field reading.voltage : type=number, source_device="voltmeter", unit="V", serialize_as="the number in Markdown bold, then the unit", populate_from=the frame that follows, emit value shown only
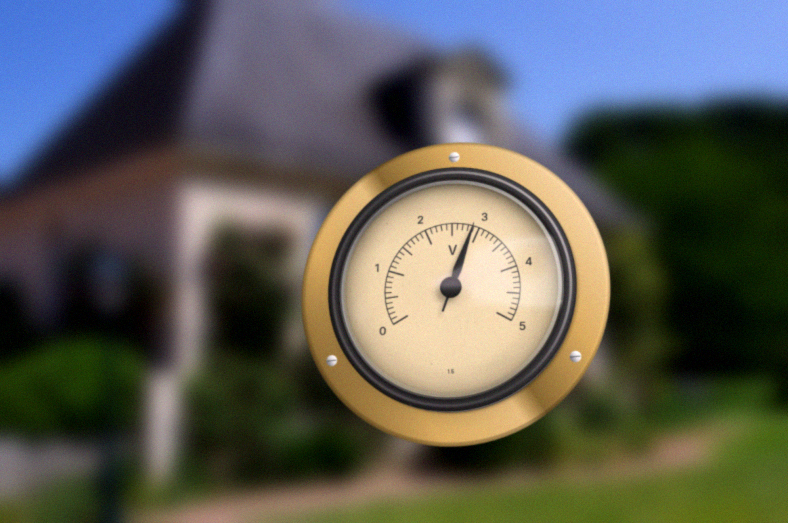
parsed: **2.9** V
